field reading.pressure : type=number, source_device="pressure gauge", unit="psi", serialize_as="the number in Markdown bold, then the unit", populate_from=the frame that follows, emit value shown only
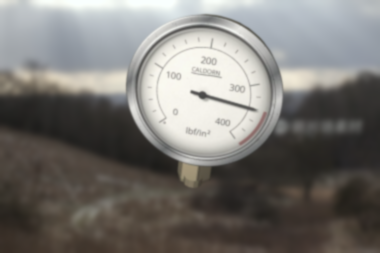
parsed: **340** psi
